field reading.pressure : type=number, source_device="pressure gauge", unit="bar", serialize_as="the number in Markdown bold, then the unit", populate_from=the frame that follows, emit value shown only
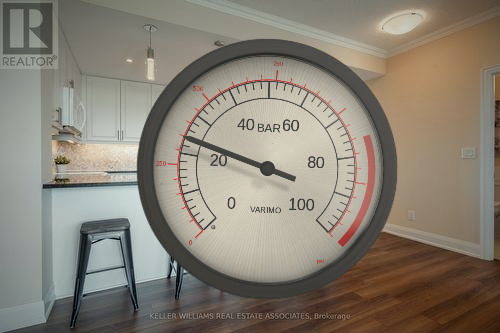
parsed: **24** bar
